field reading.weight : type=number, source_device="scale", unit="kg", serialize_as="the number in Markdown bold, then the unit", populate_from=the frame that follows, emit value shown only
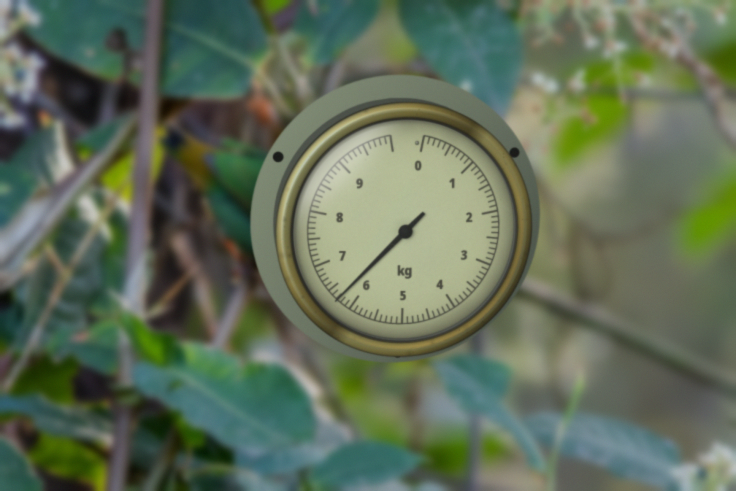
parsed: **6.3** kg
